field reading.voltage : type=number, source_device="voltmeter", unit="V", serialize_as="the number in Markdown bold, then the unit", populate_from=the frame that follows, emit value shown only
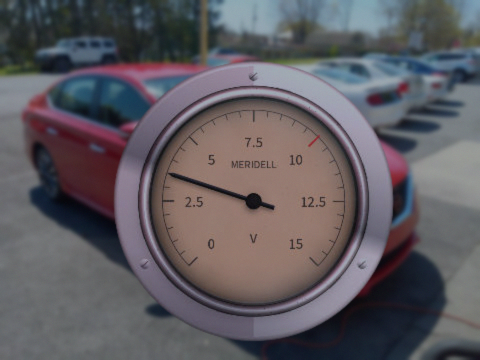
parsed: **3.5** V
